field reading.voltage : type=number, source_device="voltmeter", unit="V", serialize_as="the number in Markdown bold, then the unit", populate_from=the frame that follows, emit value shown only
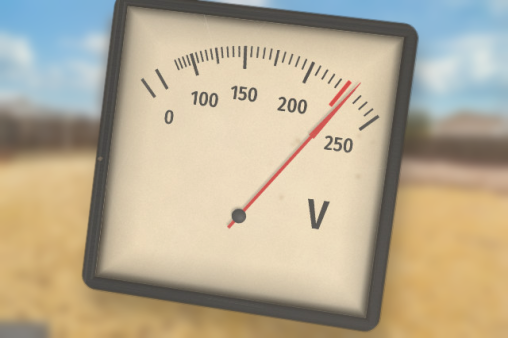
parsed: **230** V
